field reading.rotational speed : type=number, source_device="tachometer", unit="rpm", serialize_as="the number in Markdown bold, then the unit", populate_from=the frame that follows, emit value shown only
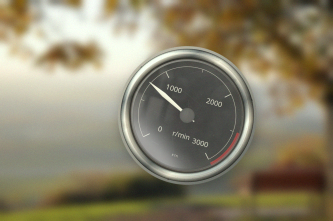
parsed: **750** rpm
